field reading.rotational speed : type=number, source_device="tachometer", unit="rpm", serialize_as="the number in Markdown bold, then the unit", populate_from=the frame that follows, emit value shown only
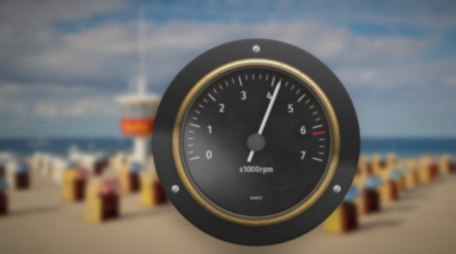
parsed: **4200** rpm
